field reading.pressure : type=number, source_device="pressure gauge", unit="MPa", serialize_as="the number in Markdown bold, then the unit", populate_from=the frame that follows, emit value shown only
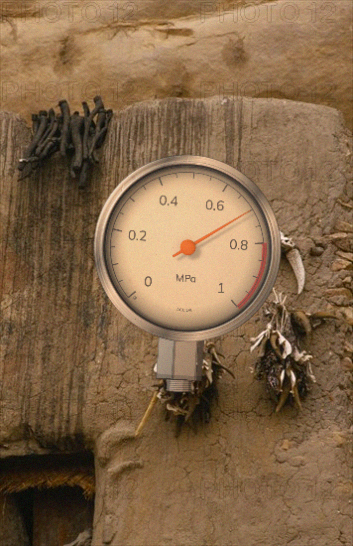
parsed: **0.7** MPa
